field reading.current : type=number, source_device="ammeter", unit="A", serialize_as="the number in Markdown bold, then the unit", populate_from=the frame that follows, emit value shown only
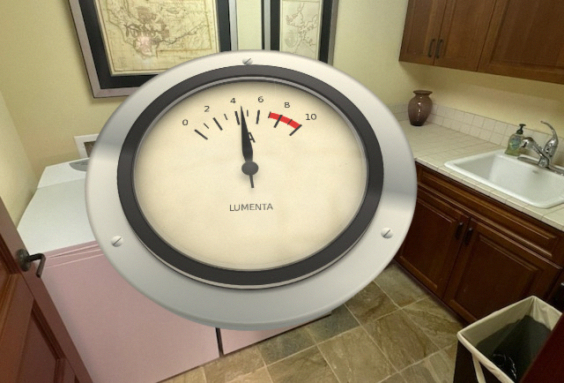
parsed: **4.5** A
